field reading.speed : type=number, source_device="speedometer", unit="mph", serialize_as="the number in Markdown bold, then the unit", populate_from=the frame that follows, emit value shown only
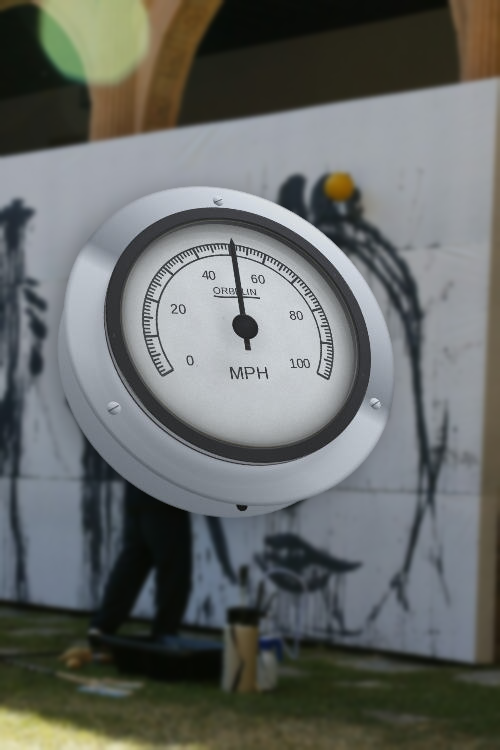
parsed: **50** mph
